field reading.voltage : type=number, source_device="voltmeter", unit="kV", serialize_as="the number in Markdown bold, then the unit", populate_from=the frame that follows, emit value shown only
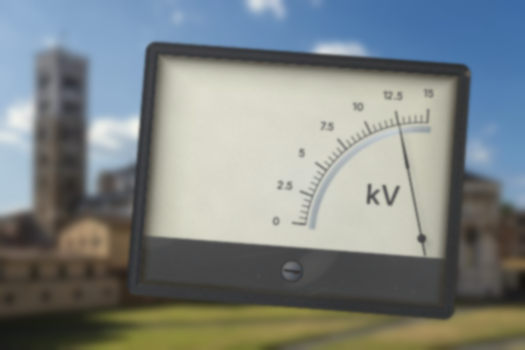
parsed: **12.5** kV
